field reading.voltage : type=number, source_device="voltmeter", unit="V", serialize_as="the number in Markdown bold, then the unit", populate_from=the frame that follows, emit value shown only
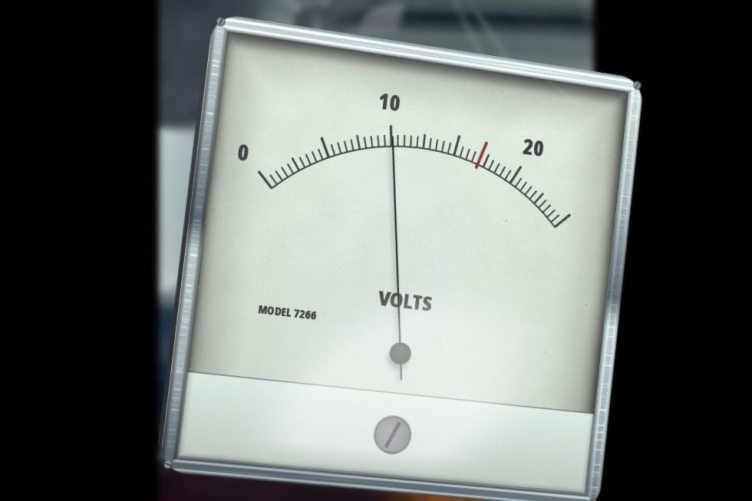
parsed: **10** V
